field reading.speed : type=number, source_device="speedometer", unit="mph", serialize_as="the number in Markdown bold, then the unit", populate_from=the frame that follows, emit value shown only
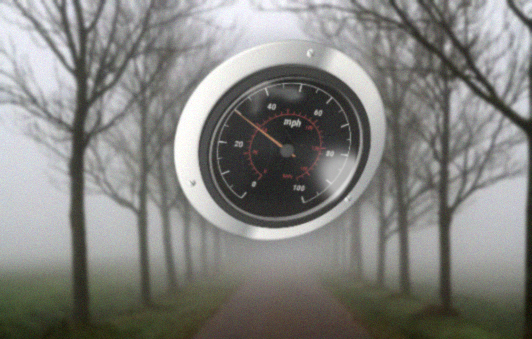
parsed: **30** mph
